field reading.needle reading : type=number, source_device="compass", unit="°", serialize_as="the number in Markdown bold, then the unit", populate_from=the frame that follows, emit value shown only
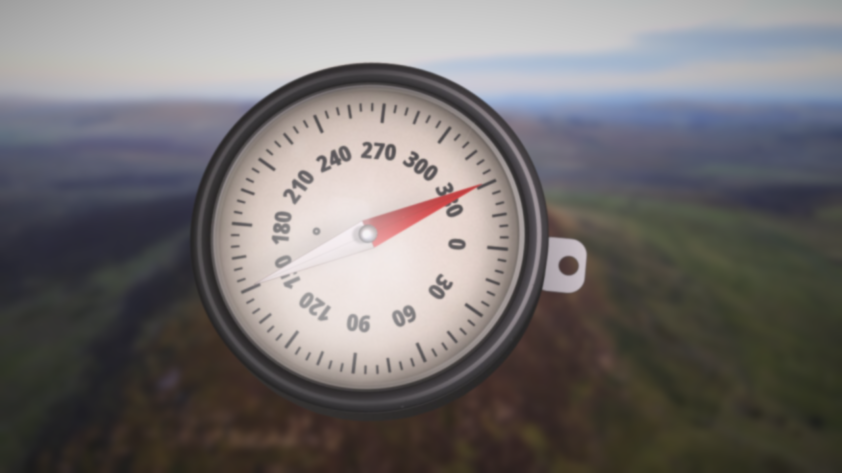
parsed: **330** °
